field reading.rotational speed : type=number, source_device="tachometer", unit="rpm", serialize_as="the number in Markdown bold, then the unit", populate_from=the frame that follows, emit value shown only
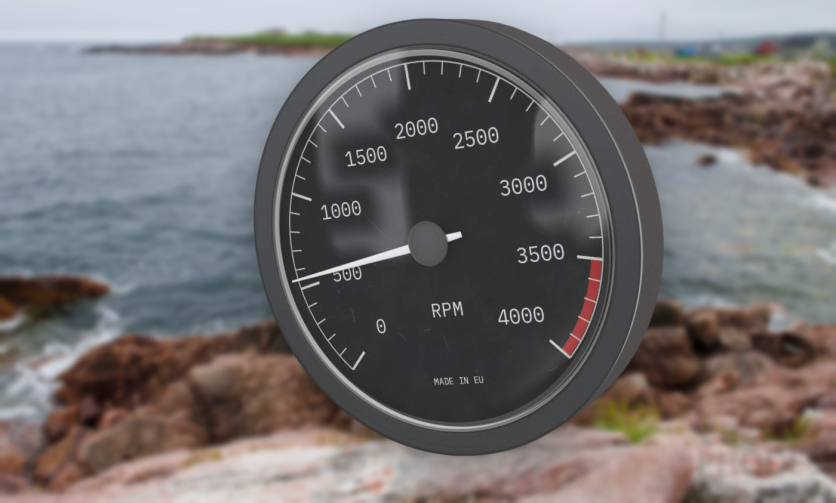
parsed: **550** rpm
